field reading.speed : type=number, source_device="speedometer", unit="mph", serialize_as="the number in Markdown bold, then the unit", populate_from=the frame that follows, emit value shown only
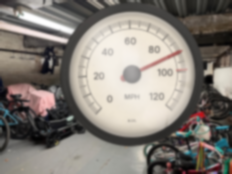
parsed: **90** mph
